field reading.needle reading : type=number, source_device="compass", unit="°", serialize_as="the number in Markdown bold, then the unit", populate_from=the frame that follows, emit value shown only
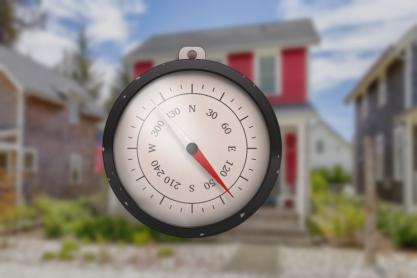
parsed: **140** °
